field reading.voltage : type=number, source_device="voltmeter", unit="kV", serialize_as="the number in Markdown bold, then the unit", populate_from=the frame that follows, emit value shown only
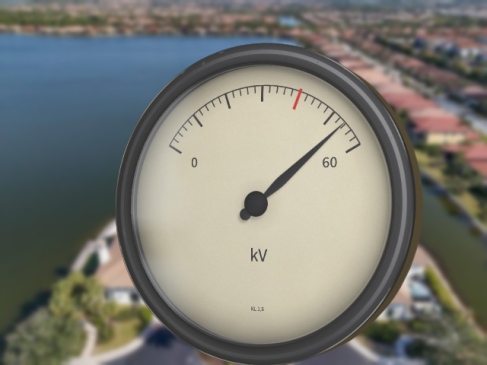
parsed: **54** kV
